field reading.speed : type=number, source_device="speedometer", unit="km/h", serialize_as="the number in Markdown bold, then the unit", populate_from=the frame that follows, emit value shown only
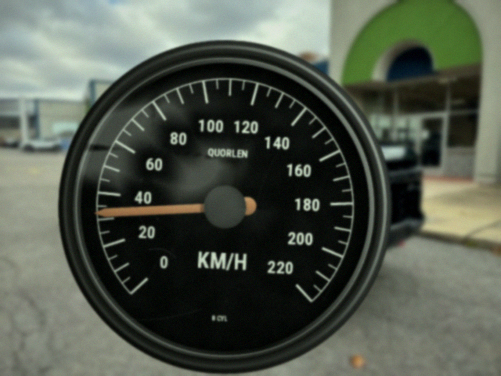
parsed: **32.5** km/h
